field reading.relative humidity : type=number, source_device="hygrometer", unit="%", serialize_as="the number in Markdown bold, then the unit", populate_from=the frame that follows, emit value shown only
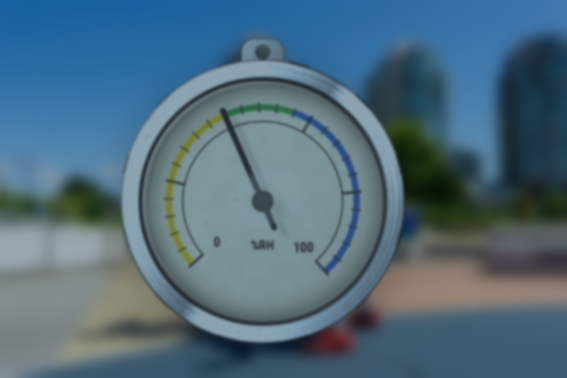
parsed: **40** %
